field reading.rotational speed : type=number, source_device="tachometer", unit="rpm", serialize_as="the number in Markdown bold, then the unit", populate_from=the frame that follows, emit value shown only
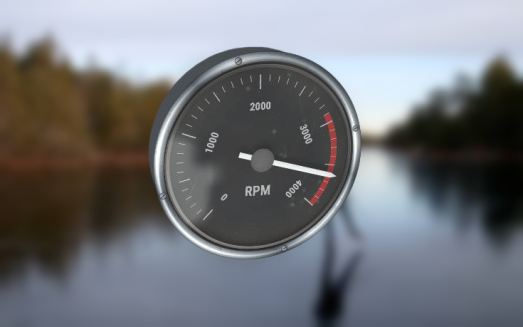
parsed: **3600** rpm
